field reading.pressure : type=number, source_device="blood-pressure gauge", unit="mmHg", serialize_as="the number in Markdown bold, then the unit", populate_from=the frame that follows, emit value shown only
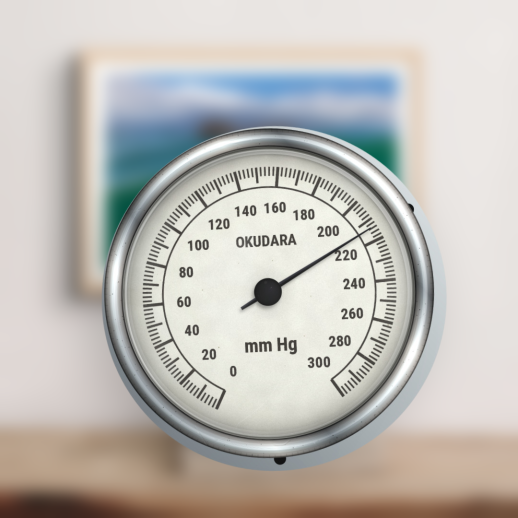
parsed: **214** mmHg
